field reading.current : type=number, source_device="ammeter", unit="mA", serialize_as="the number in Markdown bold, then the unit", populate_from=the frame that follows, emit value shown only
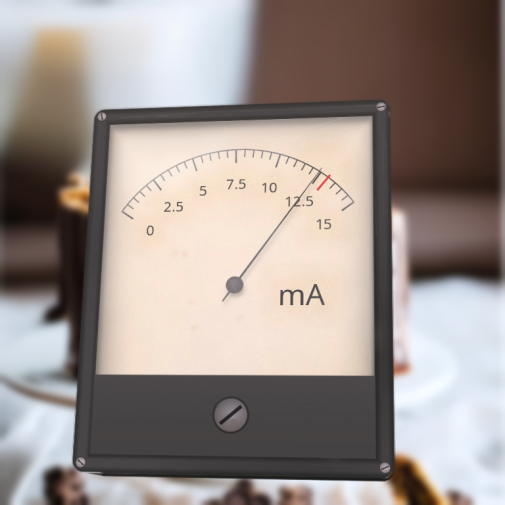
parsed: **12.5** mA
